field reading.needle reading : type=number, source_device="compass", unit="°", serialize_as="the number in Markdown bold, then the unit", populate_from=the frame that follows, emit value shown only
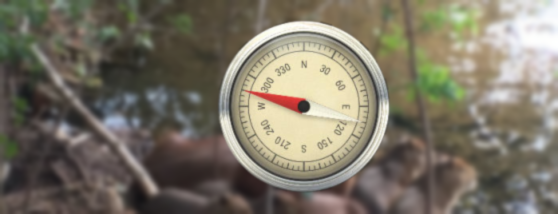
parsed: **285** °
